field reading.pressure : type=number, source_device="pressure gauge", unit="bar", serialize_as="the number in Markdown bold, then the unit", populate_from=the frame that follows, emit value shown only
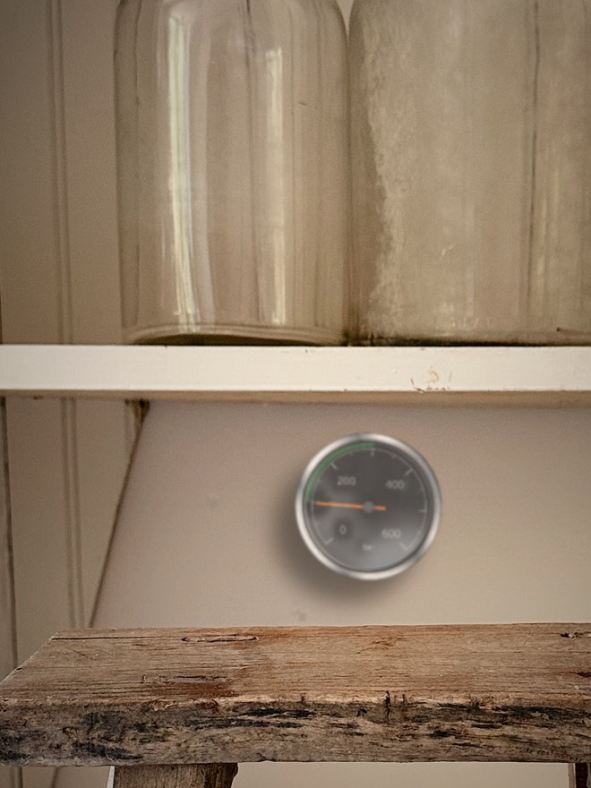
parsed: **100** bar
